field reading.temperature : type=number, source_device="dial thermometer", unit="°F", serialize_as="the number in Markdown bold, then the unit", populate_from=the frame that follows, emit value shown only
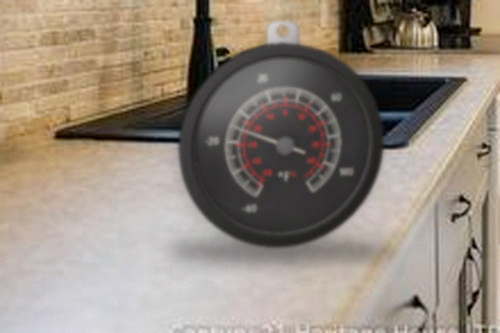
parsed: **-10** °F
